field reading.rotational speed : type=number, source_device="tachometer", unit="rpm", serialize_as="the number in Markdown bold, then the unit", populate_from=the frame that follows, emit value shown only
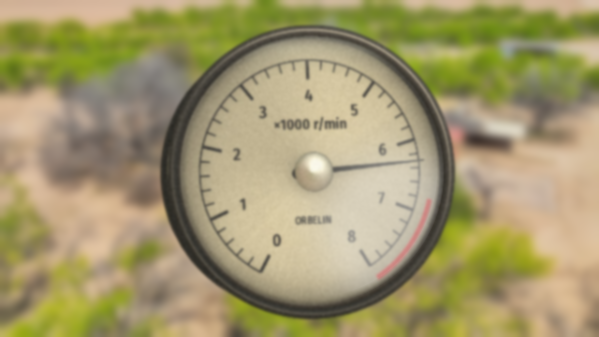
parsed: **6300** rpm
